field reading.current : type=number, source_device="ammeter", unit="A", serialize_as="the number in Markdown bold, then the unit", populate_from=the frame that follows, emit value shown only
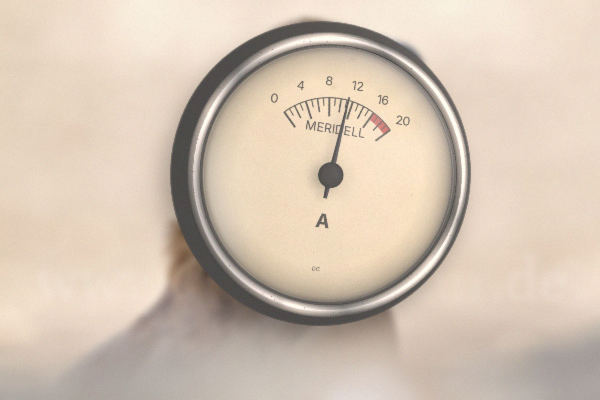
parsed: **11** A
